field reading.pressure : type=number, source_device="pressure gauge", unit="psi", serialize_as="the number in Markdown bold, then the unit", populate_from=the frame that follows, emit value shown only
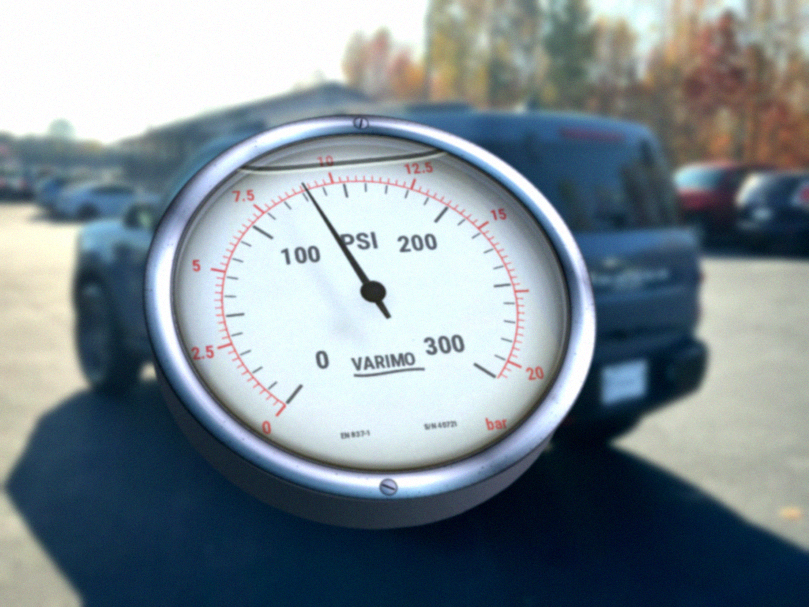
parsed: **130** psi
